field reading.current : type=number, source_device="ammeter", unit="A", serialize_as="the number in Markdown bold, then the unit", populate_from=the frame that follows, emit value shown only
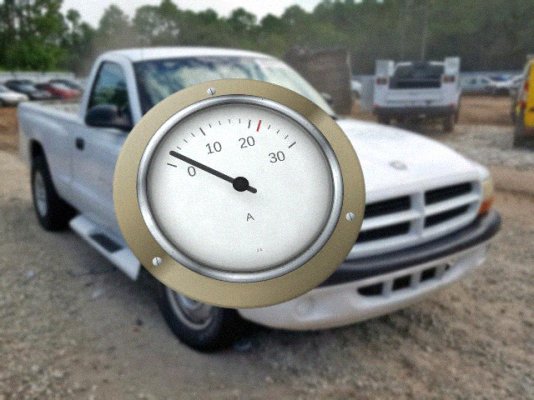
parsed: **2** A
